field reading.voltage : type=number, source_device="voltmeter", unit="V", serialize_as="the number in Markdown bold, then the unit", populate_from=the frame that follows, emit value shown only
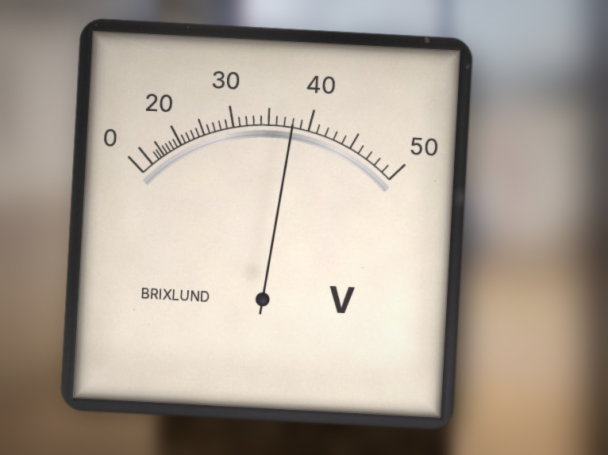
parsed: **38** V
